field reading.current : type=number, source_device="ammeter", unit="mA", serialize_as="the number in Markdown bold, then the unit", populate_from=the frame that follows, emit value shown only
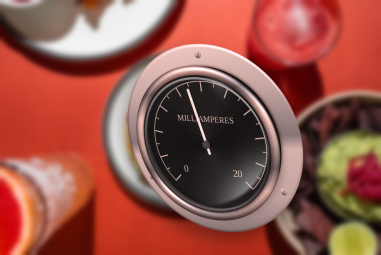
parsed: **9** mA
